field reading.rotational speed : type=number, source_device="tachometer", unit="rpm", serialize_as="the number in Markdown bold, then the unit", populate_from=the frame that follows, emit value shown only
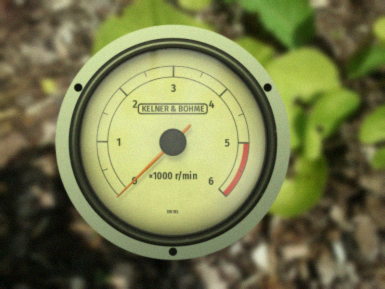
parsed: **0** rpm
